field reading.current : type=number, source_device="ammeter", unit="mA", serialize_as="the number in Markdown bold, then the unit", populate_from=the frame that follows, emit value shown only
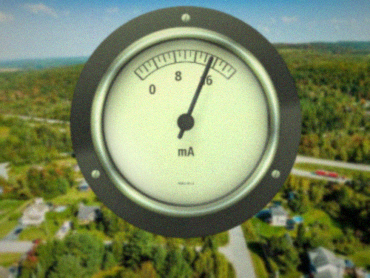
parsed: **15** mA
